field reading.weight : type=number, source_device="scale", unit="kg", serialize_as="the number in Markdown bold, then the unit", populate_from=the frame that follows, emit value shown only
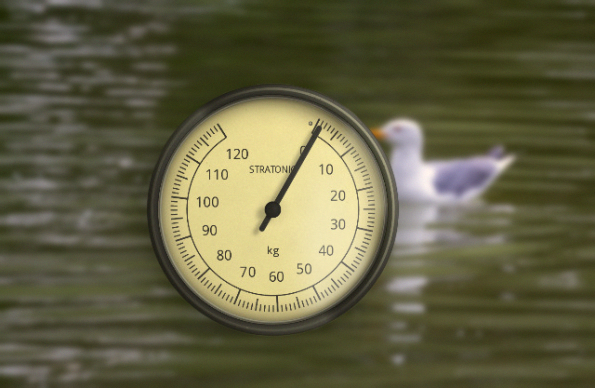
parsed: **1** kg
